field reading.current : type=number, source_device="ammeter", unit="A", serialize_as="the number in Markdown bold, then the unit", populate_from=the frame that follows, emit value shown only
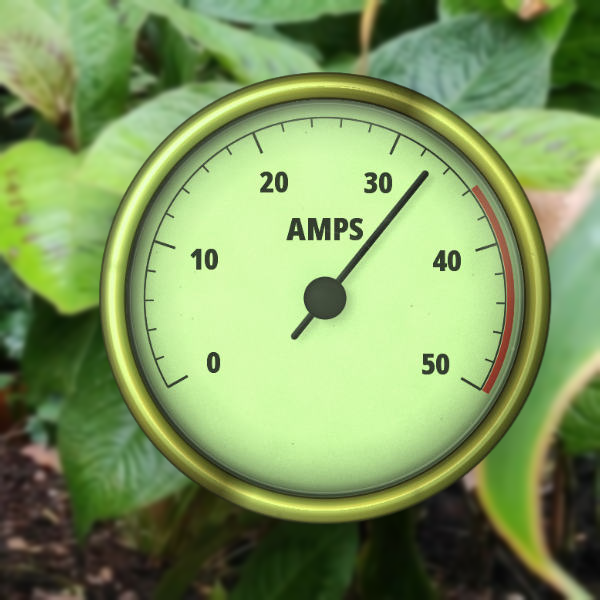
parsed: **33** A
